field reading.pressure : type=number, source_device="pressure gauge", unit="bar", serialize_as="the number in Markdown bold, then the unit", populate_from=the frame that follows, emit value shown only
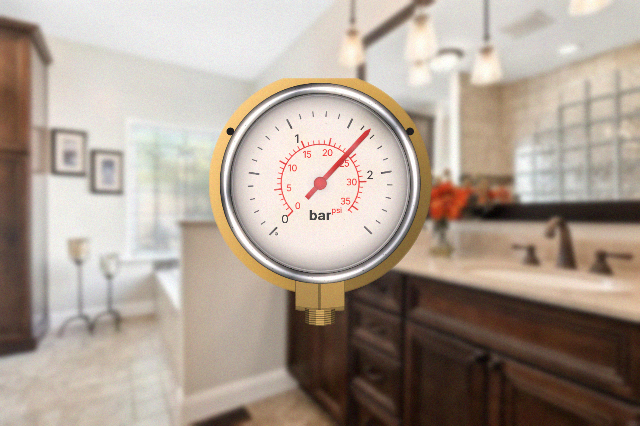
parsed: **1.65** bar
